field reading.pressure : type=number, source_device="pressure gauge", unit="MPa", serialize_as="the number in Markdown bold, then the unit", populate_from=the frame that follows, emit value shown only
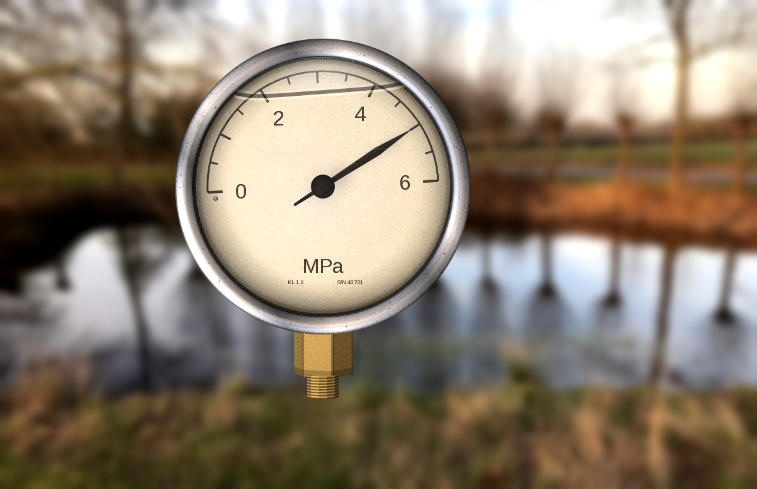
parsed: **5** MPa
